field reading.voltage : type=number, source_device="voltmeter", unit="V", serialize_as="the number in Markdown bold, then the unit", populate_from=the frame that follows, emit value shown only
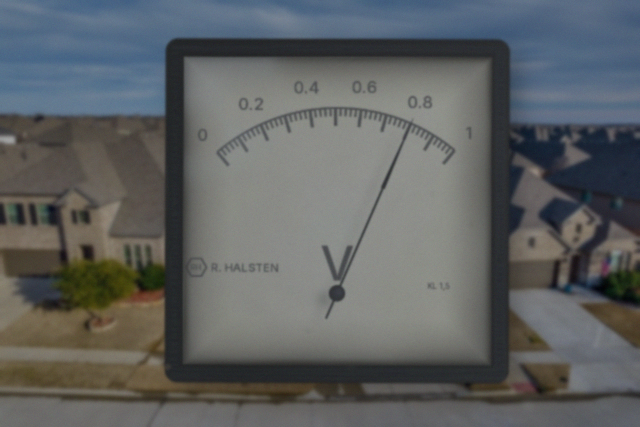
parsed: **0.8** V
